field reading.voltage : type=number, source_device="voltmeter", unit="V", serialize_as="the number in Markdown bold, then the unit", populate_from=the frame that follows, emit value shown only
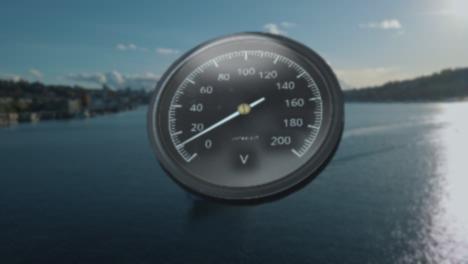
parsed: **10** V
